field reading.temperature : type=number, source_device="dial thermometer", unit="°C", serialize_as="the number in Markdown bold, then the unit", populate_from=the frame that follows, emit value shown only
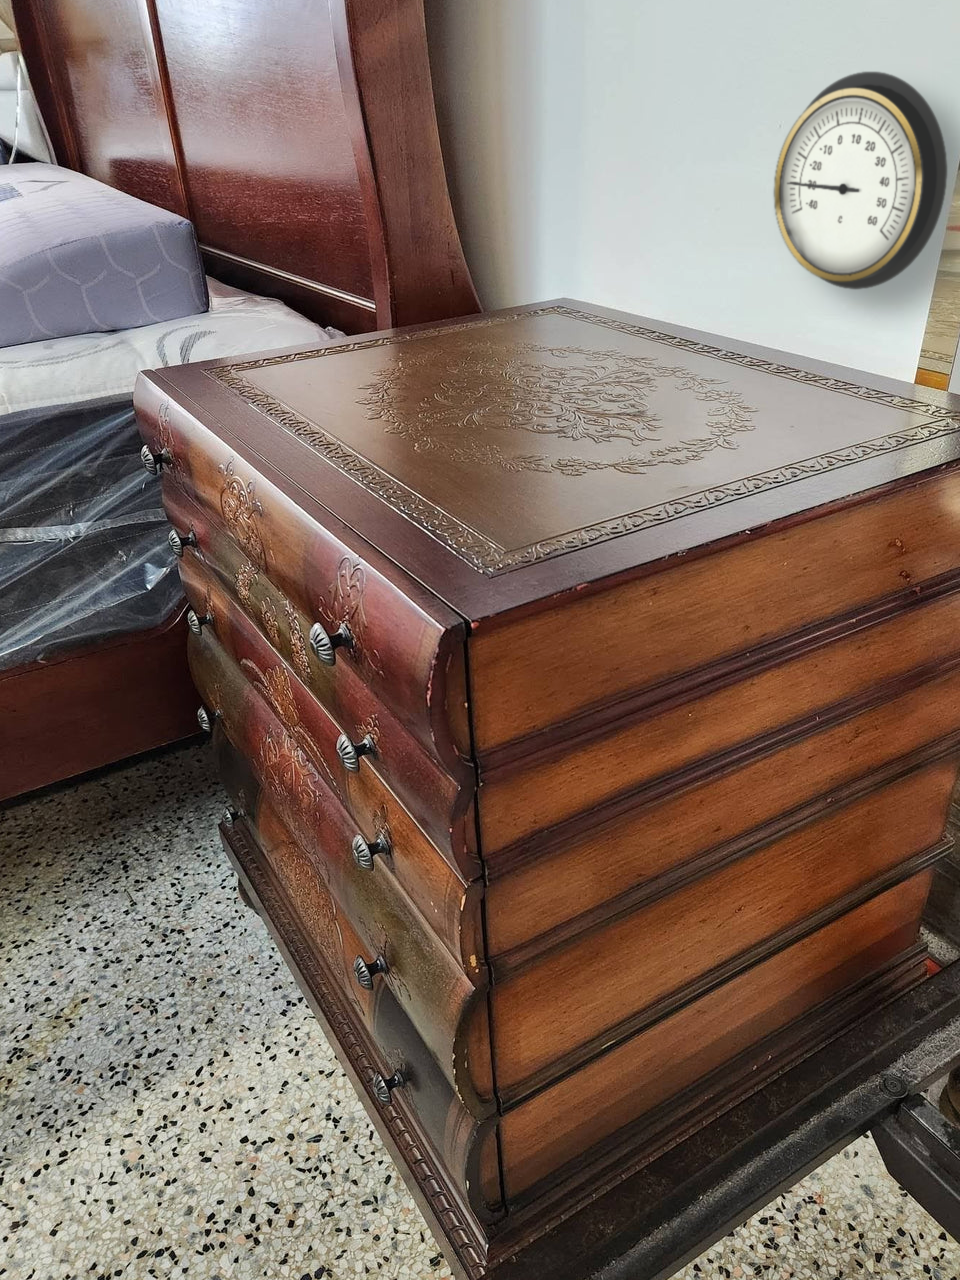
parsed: **-30** °C
